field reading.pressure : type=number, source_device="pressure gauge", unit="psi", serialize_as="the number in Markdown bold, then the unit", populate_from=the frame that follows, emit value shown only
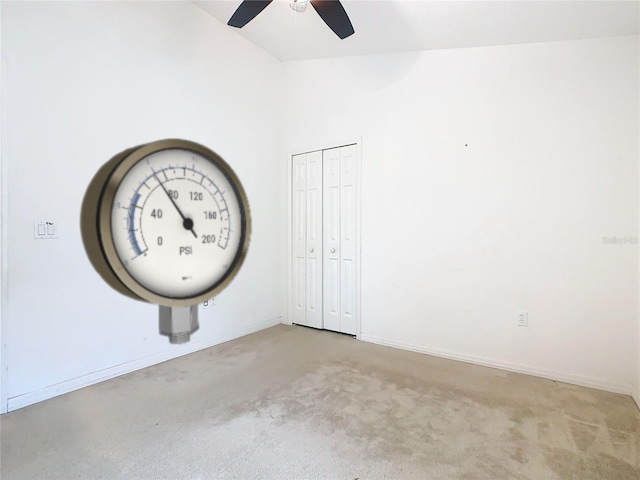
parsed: **70** psi
